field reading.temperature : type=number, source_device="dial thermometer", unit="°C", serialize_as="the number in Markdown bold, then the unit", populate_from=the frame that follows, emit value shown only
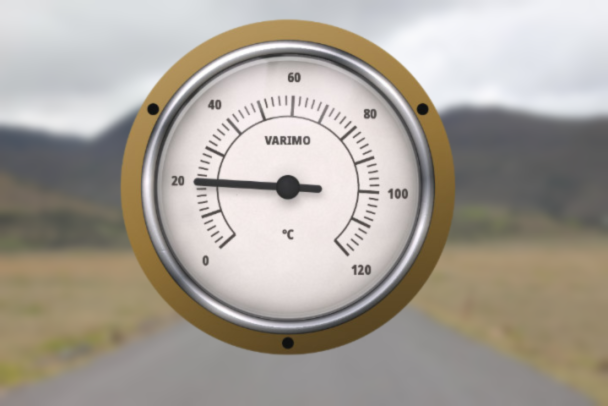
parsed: **20** °C
